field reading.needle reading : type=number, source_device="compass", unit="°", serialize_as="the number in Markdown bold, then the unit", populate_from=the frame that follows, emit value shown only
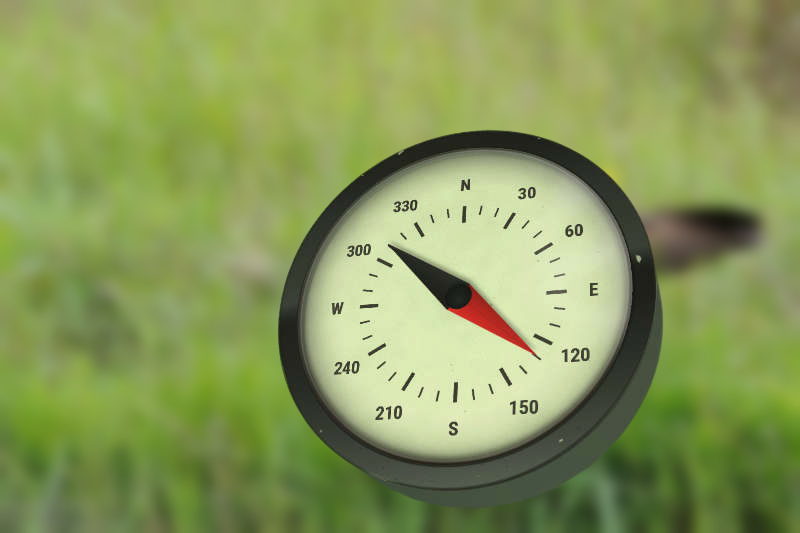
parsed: **130** °
